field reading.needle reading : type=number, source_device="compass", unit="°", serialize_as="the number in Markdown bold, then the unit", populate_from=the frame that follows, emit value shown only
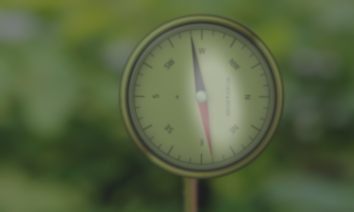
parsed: **80** °
